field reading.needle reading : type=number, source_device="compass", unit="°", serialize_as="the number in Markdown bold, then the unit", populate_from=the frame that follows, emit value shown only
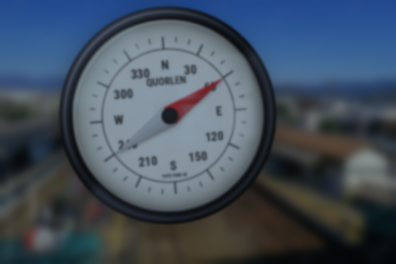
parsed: **60** °
